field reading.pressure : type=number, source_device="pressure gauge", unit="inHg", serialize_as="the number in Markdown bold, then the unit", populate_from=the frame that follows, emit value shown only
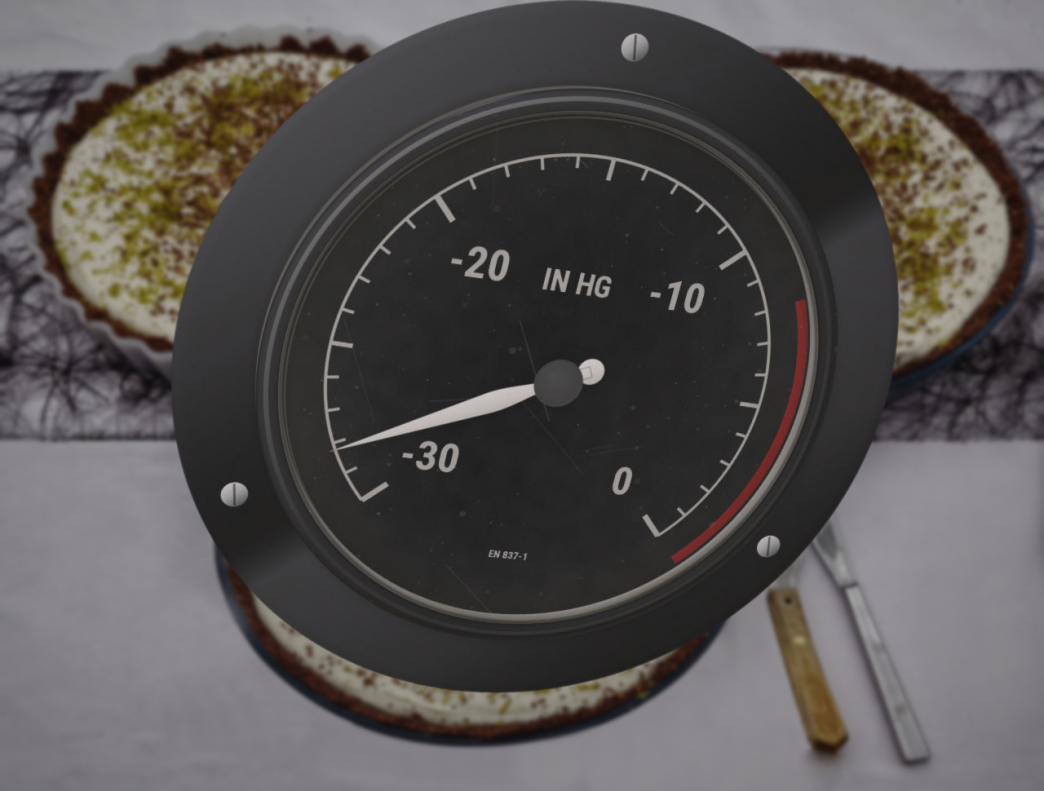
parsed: **-28** inHg
